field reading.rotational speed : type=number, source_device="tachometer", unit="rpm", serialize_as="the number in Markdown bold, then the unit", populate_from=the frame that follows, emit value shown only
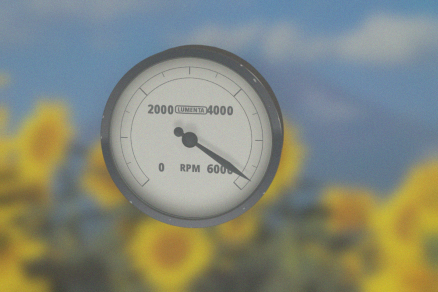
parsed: **5750** rpm
